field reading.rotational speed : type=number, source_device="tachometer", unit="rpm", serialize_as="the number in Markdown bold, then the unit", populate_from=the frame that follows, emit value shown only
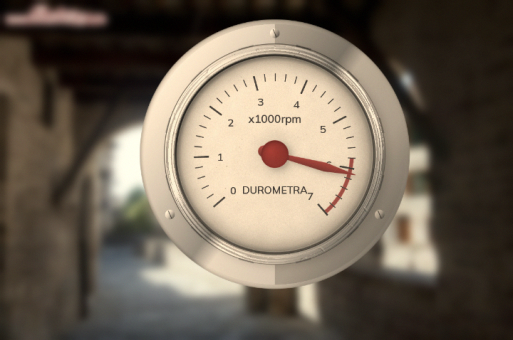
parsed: **6100** rpm
